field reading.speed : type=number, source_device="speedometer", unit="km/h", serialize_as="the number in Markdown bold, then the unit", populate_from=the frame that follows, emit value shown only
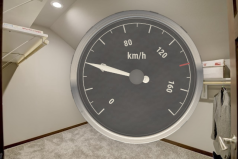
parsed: **40** km/h
